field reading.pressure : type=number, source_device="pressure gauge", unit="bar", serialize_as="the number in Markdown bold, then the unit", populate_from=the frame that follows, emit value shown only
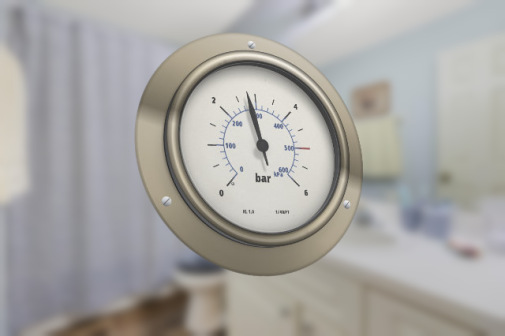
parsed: **2.75** bar
